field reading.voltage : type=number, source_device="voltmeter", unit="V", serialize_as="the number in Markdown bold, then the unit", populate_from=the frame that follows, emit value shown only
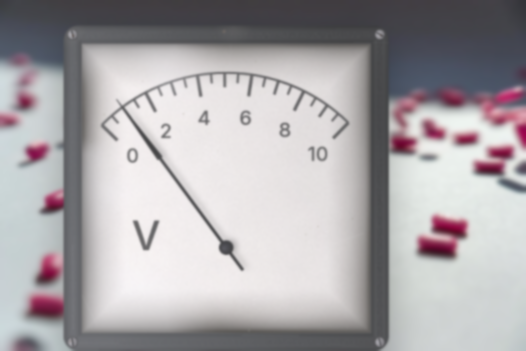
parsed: **1** V
